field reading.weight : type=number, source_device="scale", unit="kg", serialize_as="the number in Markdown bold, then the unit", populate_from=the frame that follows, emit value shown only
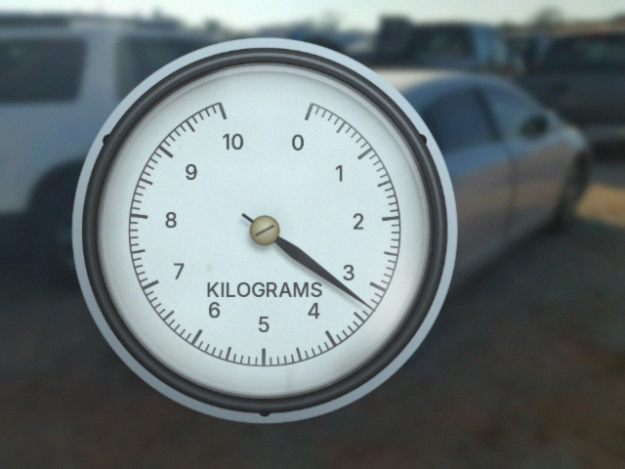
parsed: **3.3** kg
